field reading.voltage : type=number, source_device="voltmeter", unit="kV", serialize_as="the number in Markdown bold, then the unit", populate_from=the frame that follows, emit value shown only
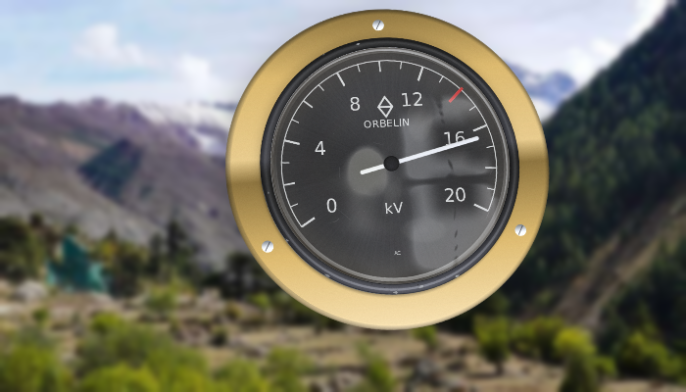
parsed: **16.5** kV
